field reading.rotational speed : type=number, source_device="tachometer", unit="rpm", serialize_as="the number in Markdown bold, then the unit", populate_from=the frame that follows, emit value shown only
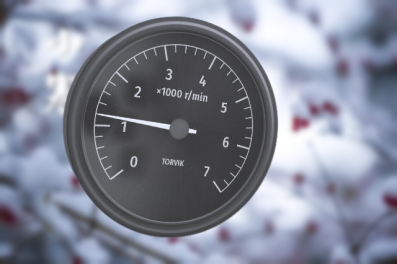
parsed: **1200** rpm
